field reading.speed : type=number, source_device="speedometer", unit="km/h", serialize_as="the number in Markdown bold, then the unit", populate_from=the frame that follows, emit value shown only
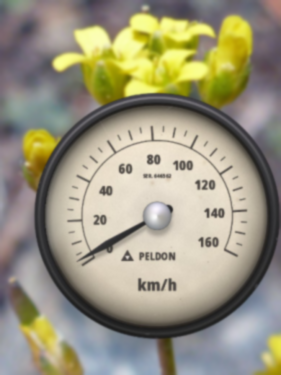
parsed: **2.5** km/h
